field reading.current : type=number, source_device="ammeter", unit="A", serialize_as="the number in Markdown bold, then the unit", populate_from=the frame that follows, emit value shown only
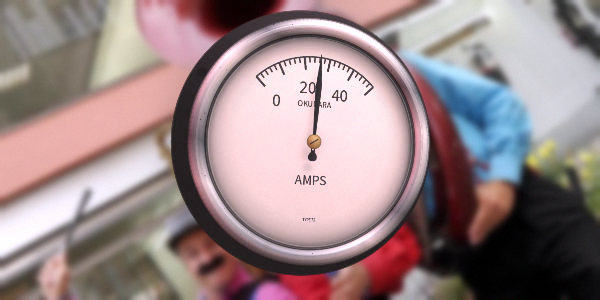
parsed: **26** A
